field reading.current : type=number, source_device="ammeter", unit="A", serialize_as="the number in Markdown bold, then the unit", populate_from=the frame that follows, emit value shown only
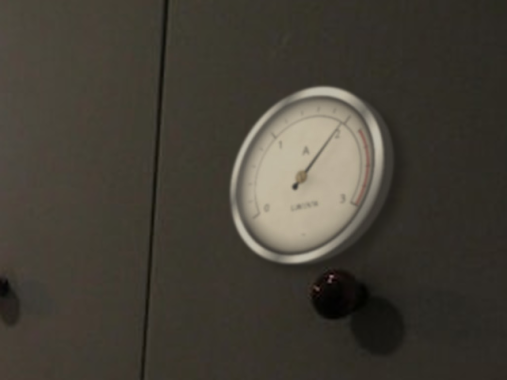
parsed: **2** A
